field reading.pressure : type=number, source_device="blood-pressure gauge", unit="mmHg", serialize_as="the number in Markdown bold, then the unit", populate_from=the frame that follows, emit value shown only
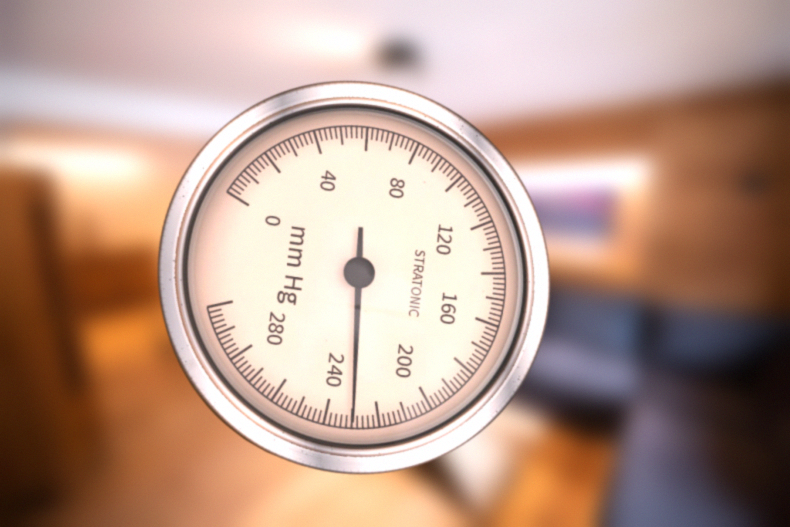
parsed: **230** mmHg
